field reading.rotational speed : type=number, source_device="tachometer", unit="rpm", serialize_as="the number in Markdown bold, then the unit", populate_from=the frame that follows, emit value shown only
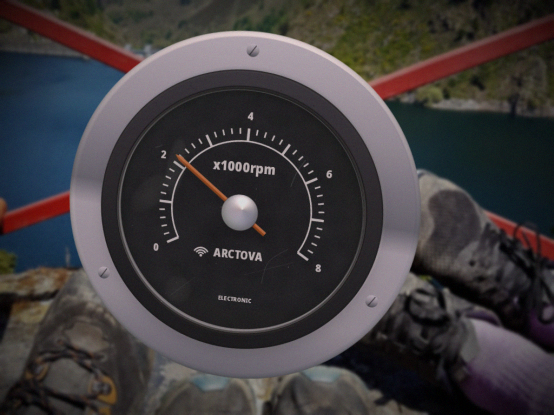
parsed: **2200** rpm
